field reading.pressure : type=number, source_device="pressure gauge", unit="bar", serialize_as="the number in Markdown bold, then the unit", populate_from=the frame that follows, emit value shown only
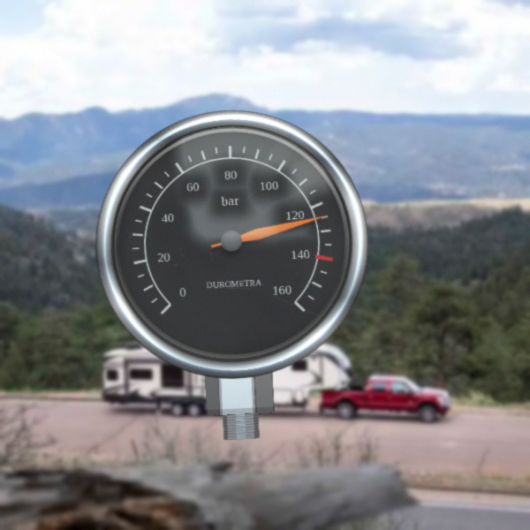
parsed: **125** bar
